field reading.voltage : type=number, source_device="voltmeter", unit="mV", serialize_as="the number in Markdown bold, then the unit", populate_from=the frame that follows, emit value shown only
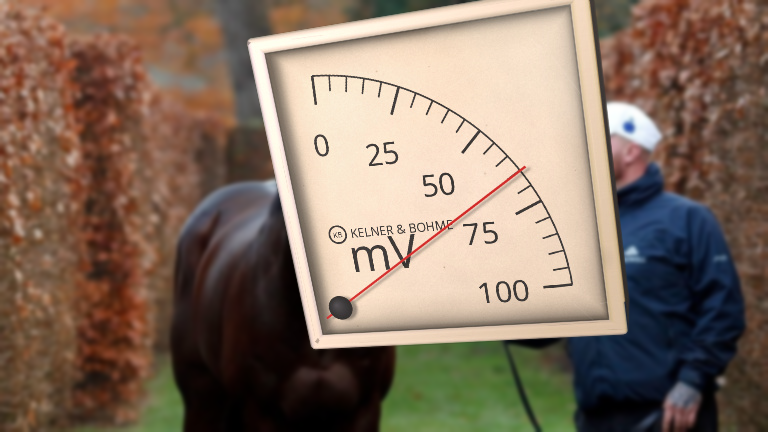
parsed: **65** mV
